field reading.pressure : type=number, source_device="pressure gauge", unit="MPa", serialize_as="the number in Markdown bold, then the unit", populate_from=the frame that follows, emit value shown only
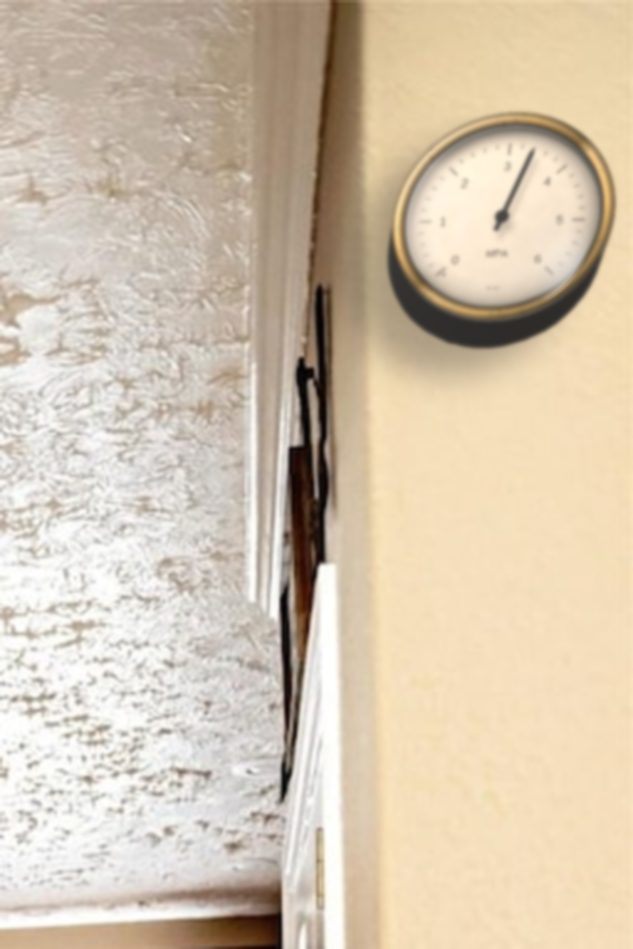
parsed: **3.4** MPa
